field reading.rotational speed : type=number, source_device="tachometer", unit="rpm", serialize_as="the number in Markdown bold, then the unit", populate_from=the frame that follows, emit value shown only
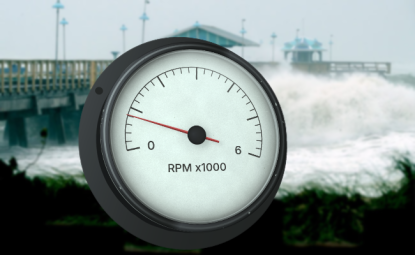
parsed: **800** rpm
